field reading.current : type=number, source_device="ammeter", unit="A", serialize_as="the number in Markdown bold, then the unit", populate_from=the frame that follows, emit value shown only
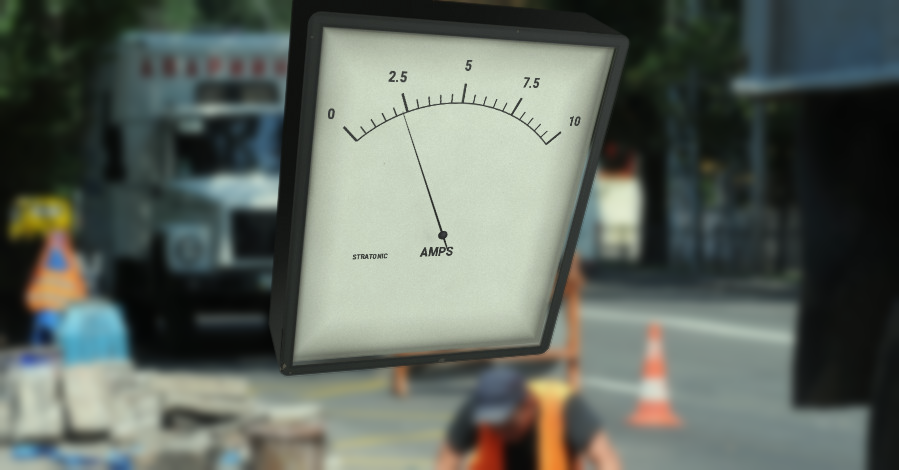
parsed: **2.25** A
